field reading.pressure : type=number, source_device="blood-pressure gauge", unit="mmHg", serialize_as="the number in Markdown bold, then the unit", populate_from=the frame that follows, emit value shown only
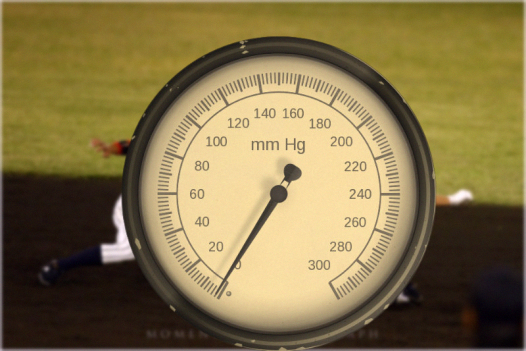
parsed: **2** mmHg
